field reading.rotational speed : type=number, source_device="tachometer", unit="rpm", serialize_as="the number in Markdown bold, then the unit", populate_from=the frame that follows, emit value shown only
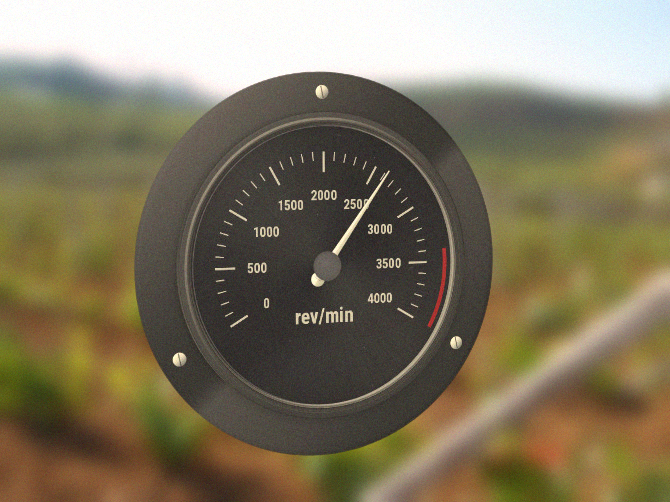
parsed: **2600** rpm
